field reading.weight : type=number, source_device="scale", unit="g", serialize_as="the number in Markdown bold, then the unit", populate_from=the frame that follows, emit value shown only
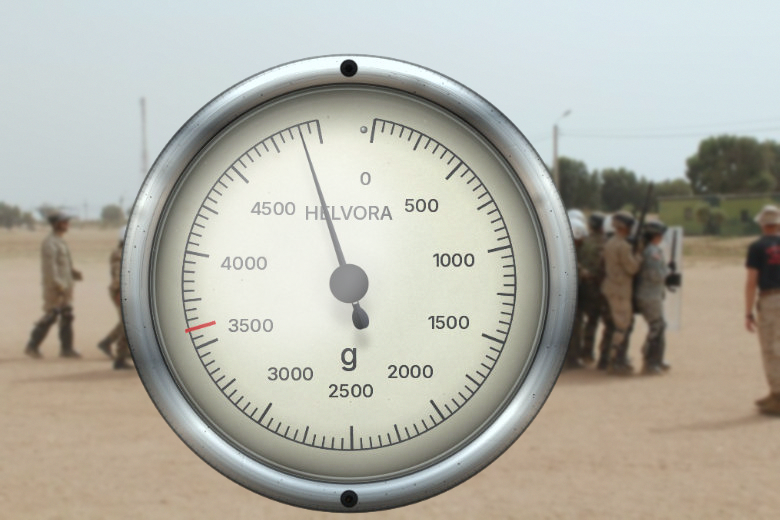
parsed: **4900** g
